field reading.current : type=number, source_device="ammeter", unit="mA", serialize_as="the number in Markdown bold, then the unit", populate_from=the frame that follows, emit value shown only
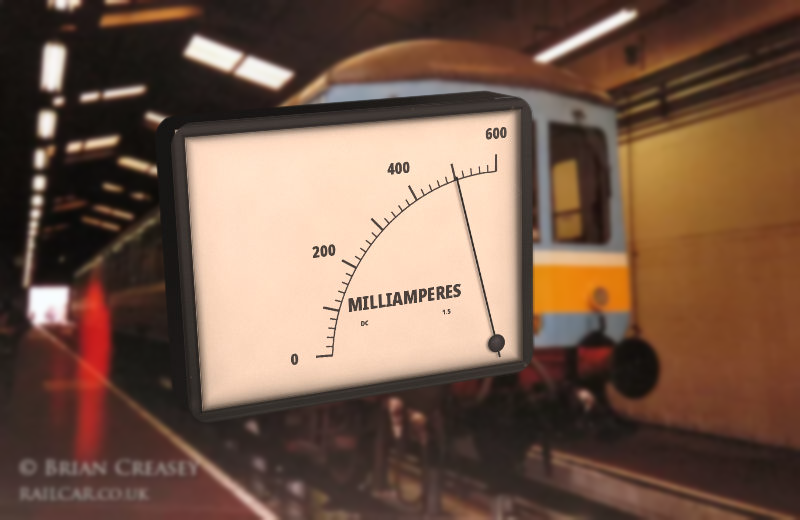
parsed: **500** mA
